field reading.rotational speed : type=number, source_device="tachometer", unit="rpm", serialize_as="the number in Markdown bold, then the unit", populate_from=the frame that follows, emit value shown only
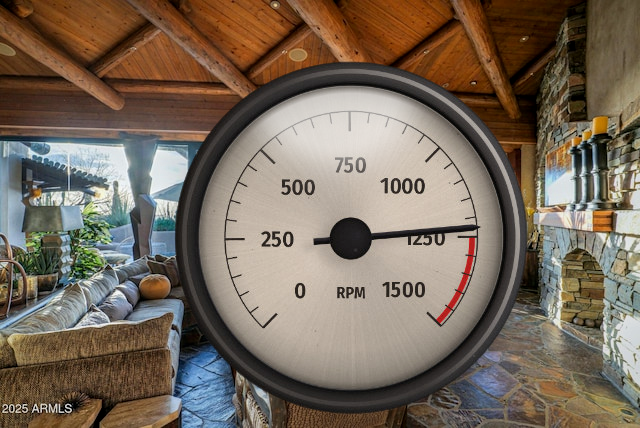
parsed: **1225** rpm
